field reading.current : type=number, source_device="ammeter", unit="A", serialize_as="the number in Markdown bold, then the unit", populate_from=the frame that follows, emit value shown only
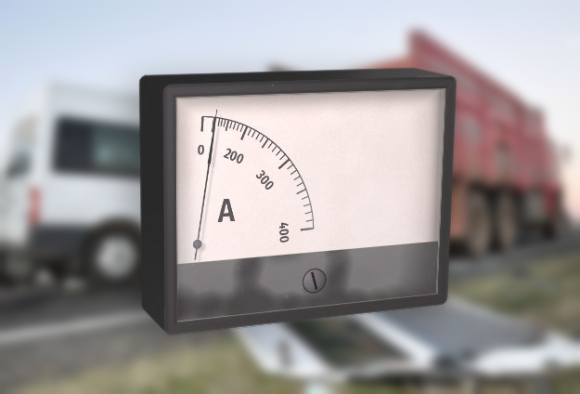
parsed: **100** A
